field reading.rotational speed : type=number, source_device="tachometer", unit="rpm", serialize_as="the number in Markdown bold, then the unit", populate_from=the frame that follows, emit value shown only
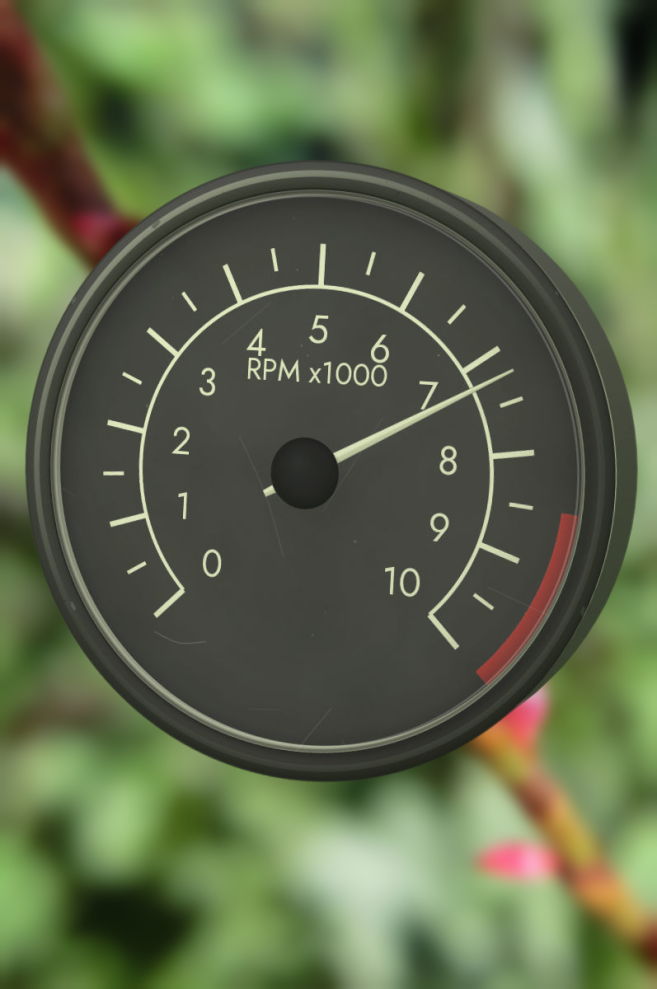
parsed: **7250** rpm
